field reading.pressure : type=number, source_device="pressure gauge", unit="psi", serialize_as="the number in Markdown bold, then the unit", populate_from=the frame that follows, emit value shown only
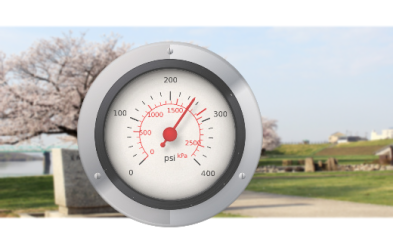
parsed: **250** psi
